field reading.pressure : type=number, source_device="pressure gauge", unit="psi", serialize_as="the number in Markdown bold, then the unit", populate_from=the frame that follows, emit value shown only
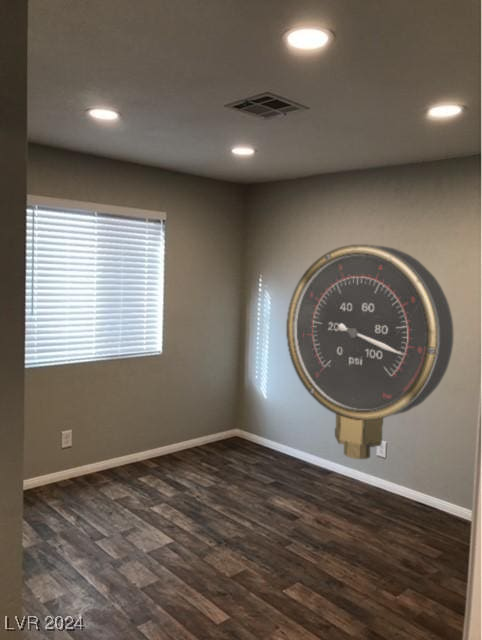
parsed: **90** psi
